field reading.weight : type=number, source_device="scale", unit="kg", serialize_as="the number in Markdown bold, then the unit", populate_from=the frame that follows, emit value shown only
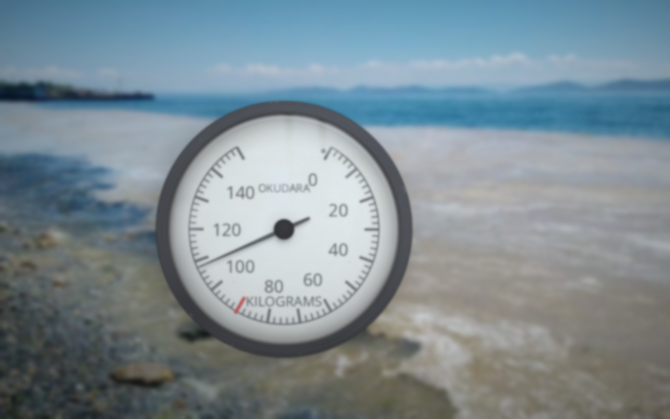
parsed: **108** kg
